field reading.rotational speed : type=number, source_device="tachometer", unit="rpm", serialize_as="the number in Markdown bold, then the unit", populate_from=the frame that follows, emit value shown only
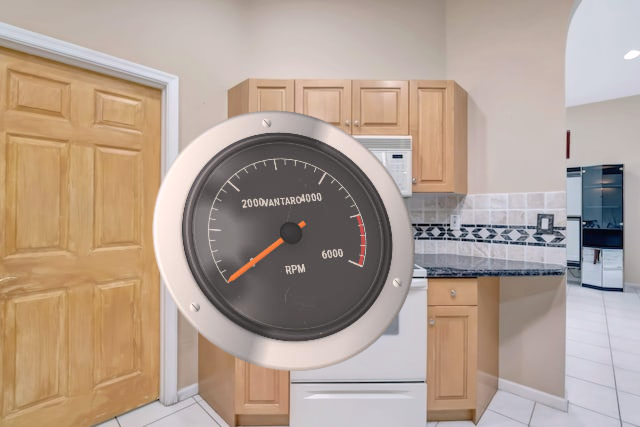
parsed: **0** rpm
